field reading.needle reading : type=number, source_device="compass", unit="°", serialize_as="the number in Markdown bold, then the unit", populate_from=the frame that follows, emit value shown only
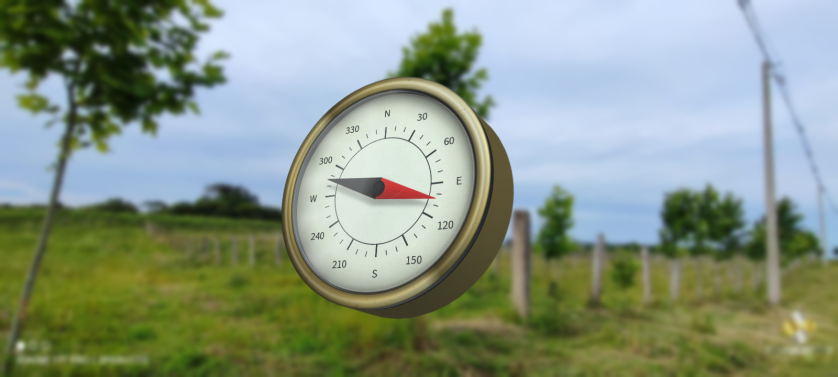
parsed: **105** °
